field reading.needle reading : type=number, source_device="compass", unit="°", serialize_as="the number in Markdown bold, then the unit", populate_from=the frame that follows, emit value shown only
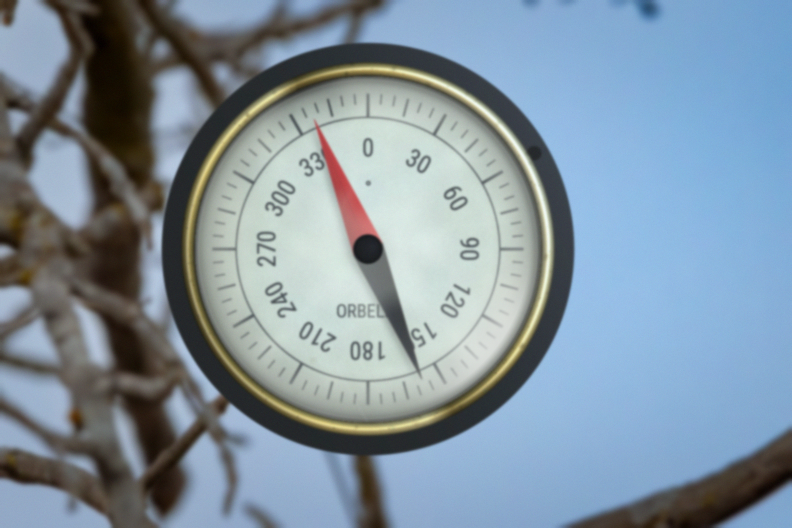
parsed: **337.5** °
